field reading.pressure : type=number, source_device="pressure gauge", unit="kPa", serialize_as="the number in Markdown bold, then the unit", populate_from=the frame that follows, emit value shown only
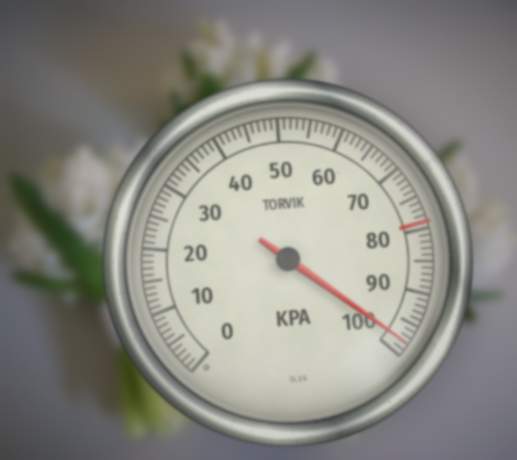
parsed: **98** kPa
